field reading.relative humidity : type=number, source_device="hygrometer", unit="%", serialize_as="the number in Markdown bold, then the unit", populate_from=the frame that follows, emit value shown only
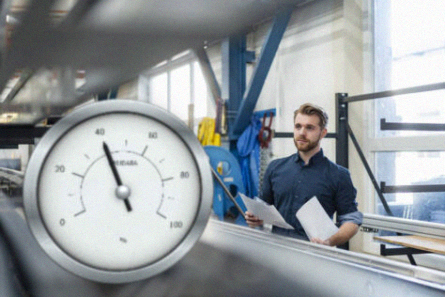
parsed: **40** %
